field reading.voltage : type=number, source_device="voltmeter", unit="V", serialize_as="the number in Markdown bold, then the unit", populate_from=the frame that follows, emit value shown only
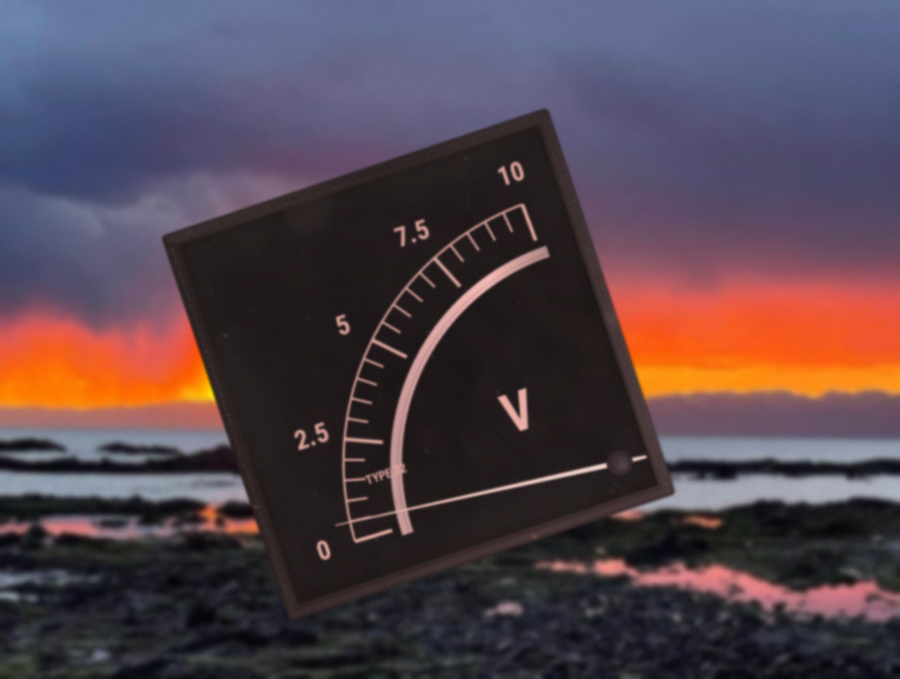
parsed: **0.5** V
